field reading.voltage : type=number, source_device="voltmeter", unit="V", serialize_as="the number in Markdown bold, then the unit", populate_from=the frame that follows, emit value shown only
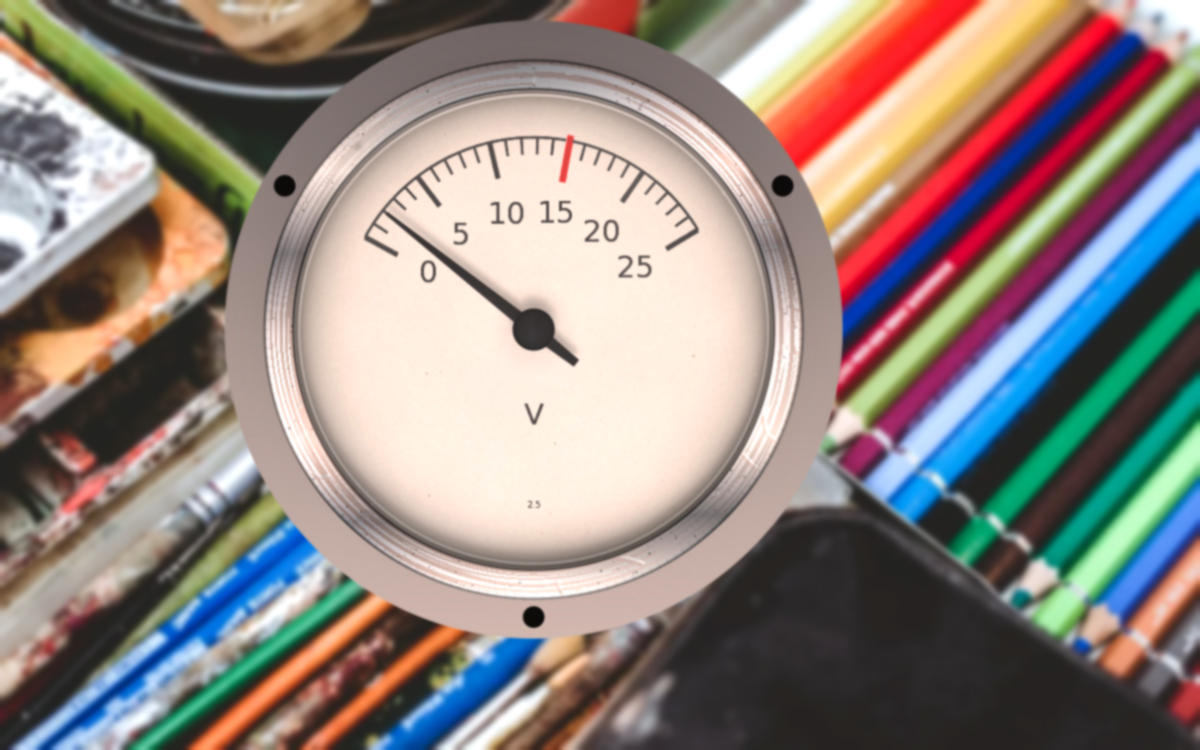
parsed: **2** V
